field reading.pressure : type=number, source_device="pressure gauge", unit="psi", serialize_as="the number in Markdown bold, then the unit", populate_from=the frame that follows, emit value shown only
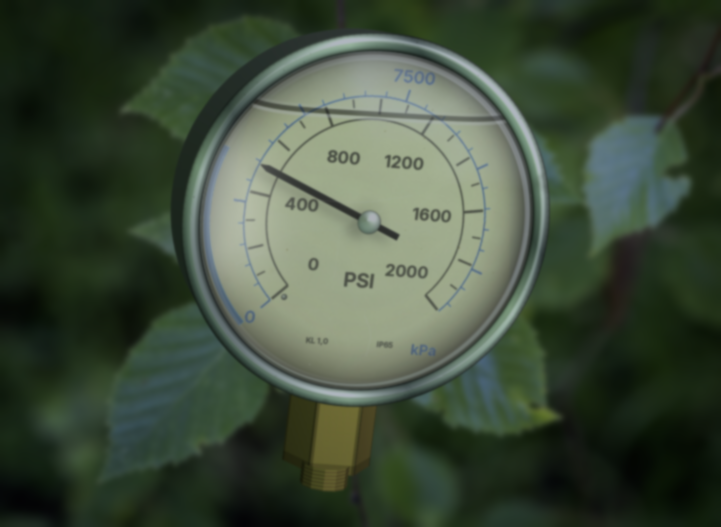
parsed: **500** psi
